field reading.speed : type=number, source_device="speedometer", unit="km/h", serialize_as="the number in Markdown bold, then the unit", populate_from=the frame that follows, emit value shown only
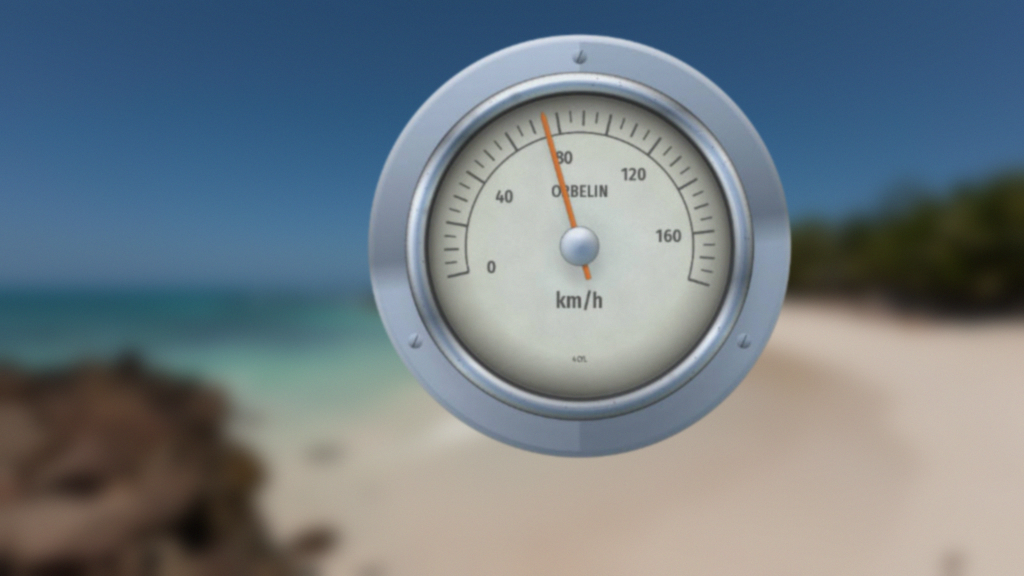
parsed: **75** km/h
